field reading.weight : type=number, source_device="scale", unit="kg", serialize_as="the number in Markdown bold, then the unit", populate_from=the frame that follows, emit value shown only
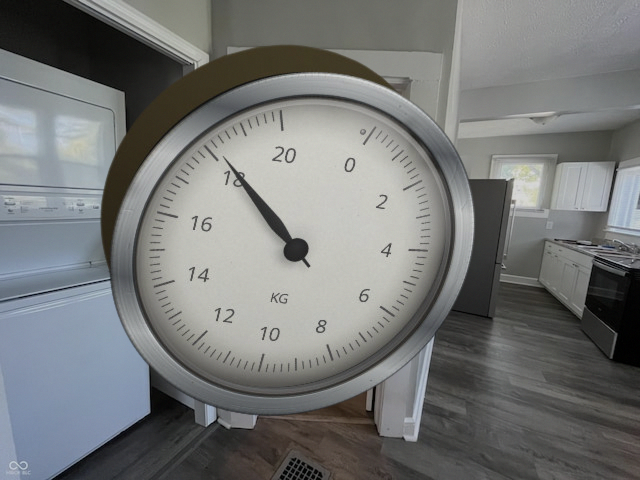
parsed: **18.2** kg
